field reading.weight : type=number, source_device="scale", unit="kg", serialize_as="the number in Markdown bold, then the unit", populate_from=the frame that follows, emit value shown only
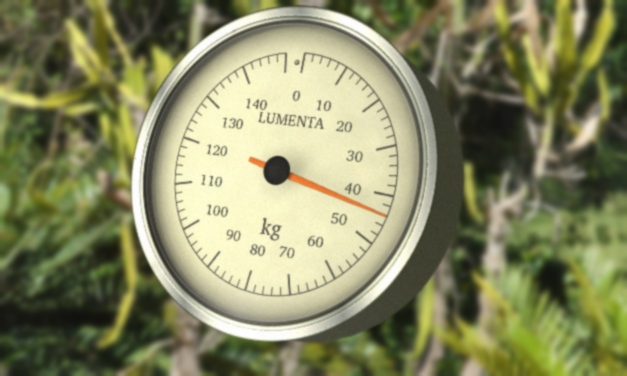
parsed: **44** kg
